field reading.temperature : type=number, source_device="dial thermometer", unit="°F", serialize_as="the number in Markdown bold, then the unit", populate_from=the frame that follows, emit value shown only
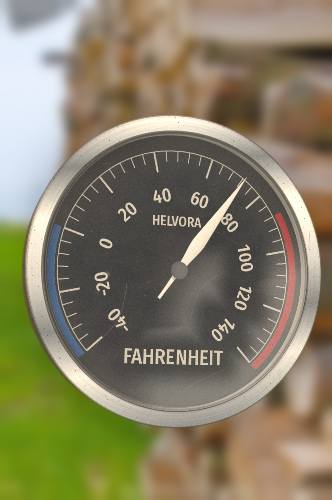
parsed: **72** °F
